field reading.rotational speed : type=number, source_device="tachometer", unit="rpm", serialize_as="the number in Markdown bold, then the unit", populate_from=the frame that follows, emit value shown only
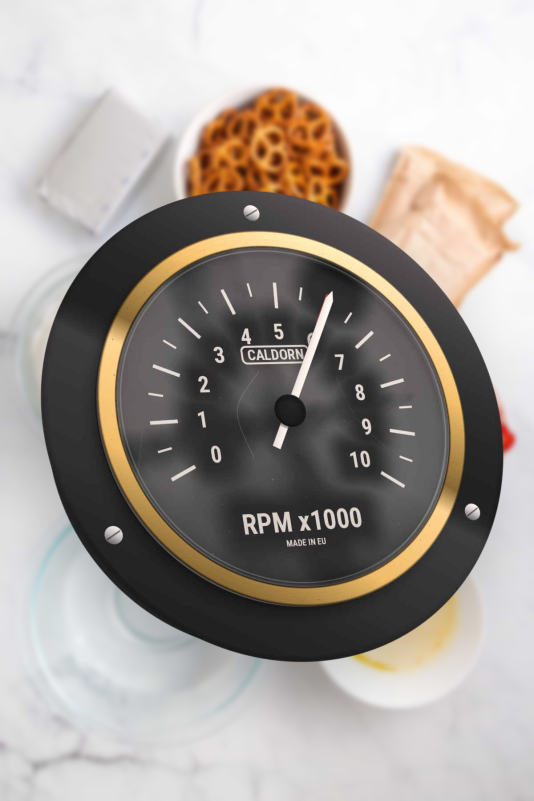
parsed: **6000** rpm
